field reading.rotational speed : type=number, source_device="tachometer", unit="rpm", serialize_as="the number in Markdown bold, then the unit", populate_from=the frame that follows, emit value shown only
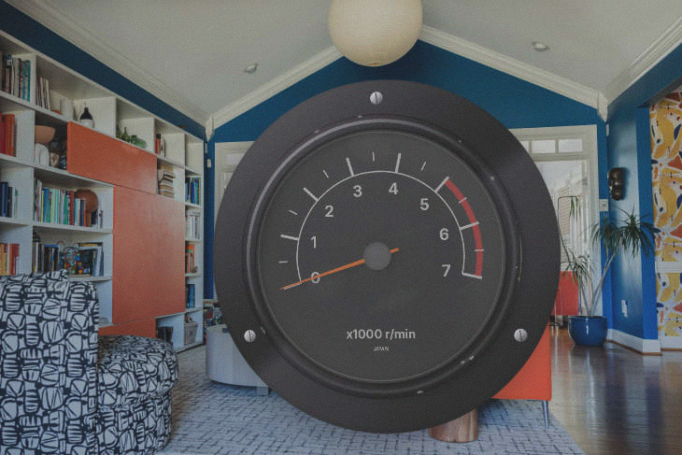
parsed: **0** rpm
